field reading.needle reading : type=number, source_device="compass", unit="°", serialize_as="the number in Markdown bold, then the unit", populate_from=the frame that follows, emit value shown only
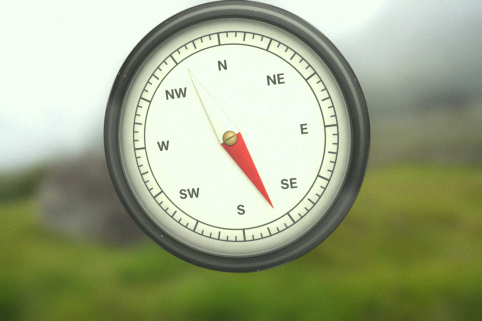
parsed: **155** °
